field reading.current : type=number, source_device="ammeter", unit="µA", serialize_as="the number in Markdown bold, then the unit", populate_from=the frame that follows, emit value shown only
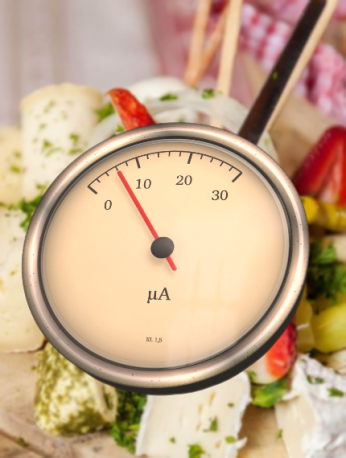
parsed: **6** µA
